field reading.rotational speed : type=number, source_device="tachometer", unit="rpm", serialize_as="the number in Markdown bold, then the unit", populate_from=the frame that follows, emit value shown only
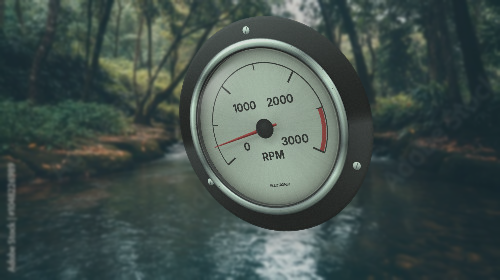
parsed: **250** rpm
